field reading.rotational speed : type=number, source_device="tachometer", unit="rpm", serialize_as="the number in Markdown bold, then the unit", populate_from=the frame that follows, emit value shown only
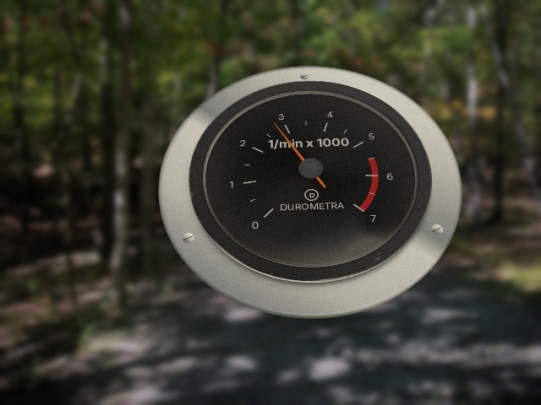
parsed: **2750** rpm
